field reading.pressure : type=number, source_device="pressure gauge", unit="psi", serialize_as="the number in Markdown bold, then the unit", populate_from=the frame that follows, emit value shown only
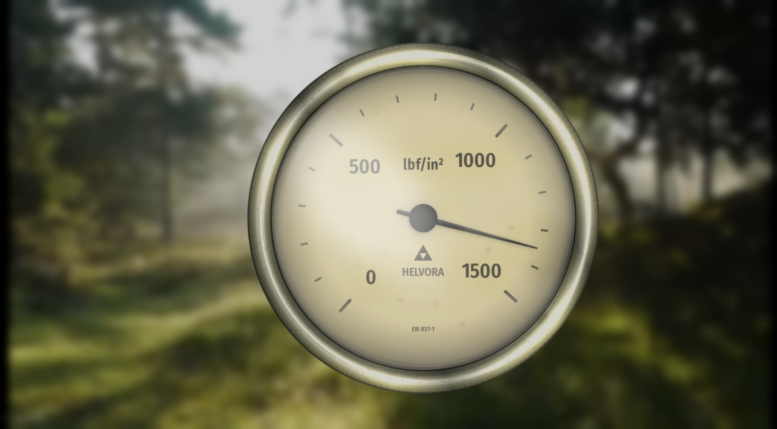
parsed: **1350** psi
